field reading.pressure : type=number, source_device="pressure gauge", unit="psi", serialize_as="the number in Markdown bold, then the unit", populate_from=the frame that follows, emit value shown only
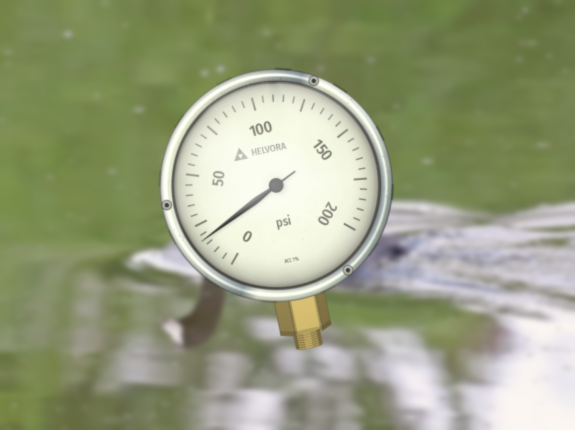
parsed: **17.5** psi
